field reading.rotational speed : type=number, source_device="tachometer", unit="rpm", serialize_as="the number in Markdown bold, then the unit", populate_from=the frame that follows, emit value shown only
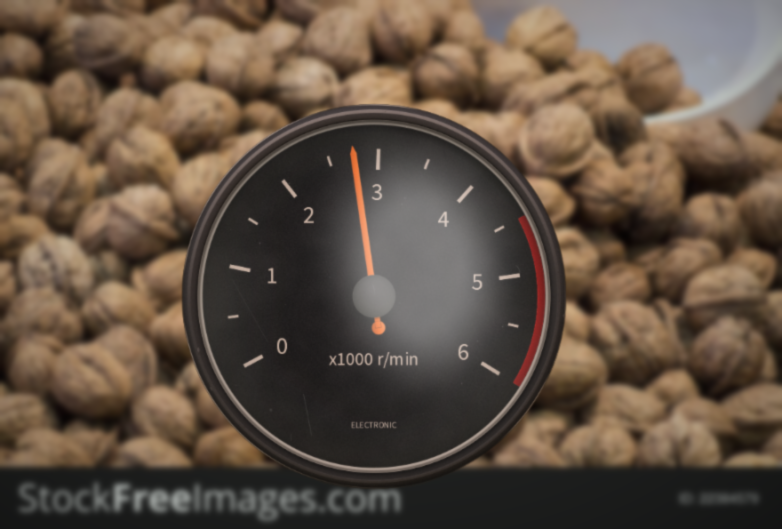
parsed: **2750** rpm
